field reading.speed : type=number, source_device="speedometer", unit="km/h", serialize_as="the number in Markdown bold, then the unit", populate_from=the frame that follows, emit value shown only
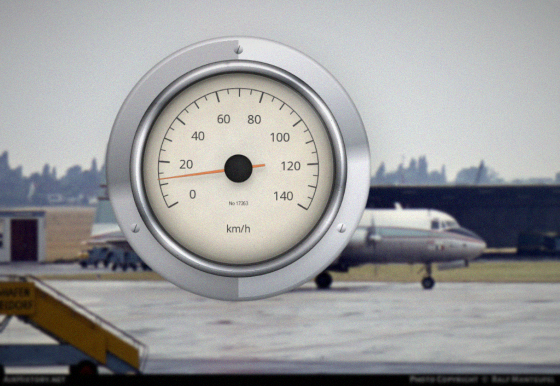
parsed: **12.5** km/h
